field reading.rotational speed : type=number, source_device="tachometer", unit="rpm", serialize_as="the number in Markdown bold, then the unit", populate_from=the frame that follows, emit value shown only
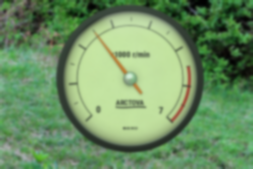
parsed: **2500** rpm
